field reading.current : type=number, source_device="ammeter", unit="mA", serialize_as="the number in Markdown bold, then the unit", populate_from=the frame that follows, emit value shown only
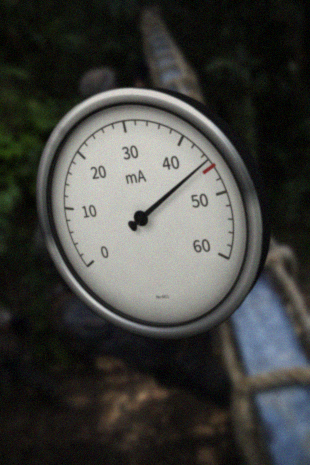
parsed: **45** mA
